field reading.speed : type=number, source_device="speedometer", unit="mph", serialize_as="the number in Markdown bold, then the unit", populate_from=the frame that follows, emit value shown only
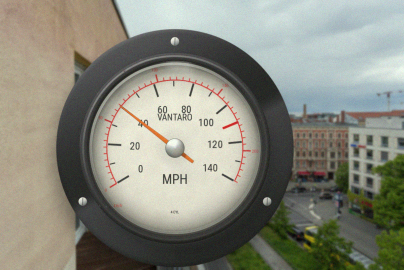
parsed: **40** mph
